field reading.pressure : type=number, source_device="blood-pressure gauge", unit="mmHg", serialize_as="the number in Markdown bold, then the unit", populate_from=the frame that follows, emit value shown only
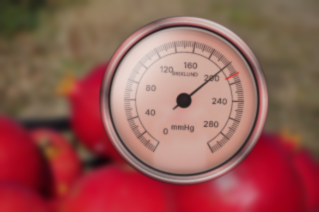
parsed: **200** mmHg
